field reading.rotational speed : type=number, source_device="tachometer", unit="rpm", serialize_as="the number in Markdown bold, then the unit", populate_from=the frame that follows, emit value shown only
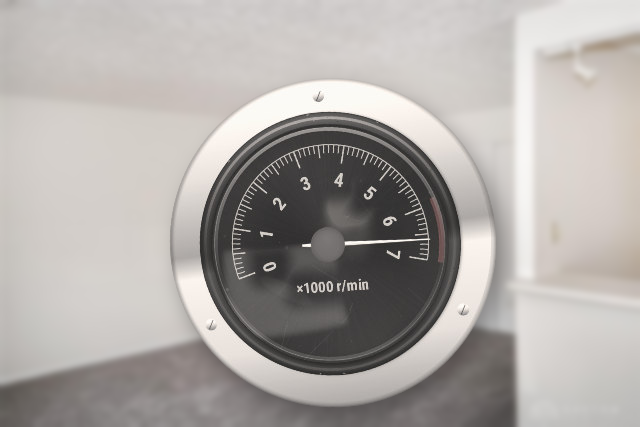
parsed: **6600** rpm
